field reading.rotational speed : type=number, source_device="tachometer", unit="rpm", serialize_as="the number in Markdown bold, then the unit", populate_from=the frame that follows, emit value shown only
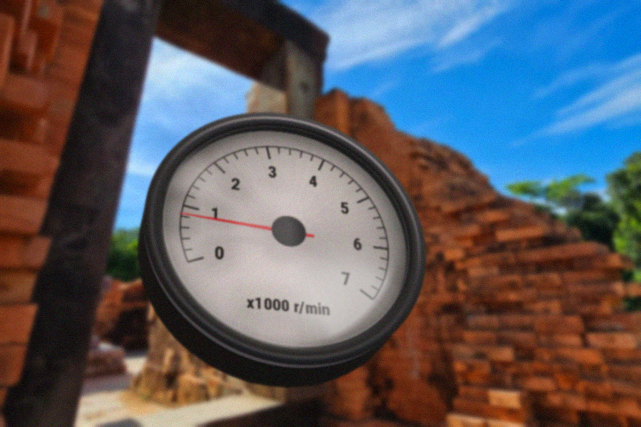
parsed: **800** rpm
